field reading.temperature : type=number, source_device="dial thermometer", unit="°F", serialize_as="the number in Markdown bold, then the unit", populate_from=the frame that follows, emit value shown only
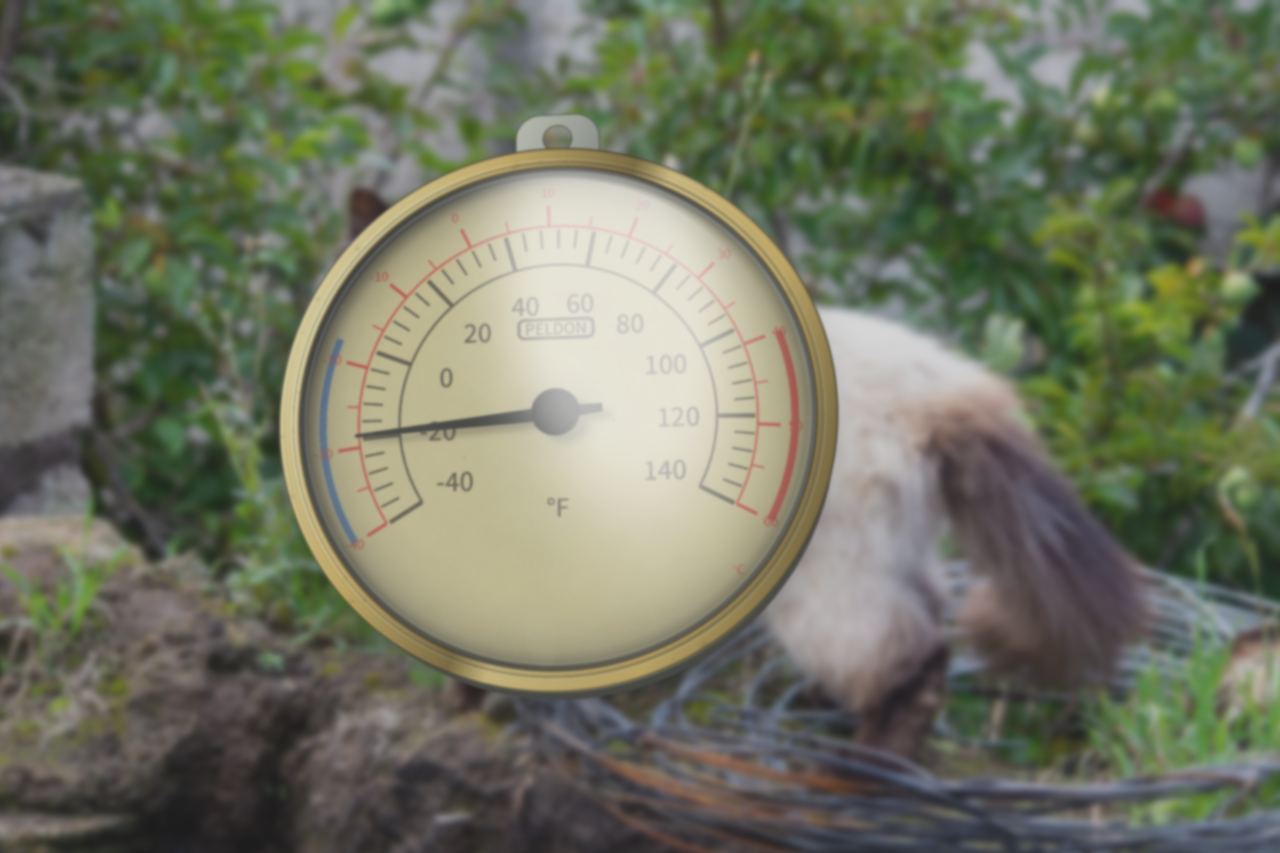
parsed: **-20** °F
